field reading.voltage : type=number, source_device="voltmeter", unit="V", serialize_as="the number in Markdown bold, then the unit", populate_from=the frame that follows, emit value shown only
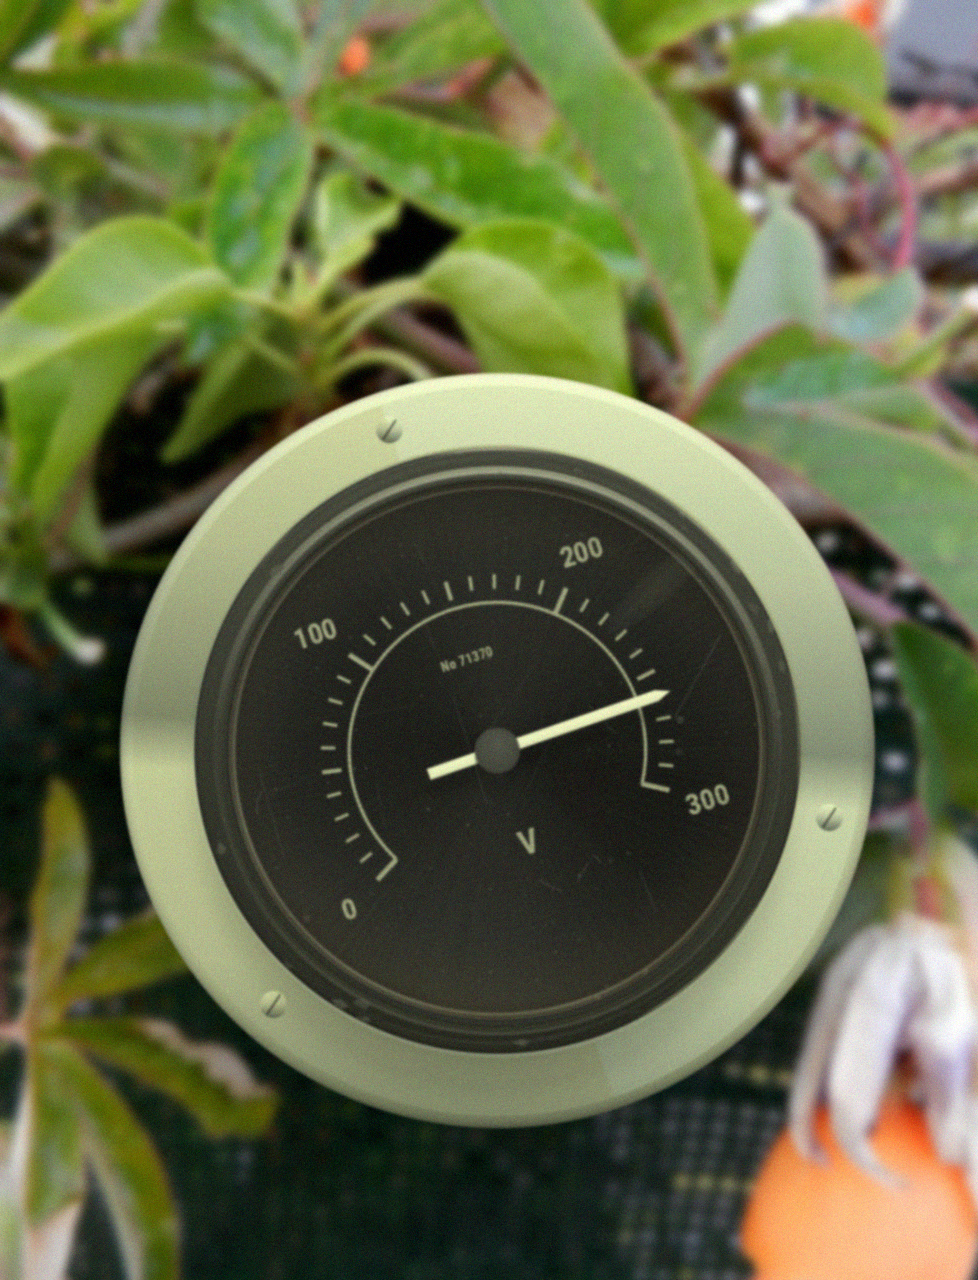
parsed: **260** V
